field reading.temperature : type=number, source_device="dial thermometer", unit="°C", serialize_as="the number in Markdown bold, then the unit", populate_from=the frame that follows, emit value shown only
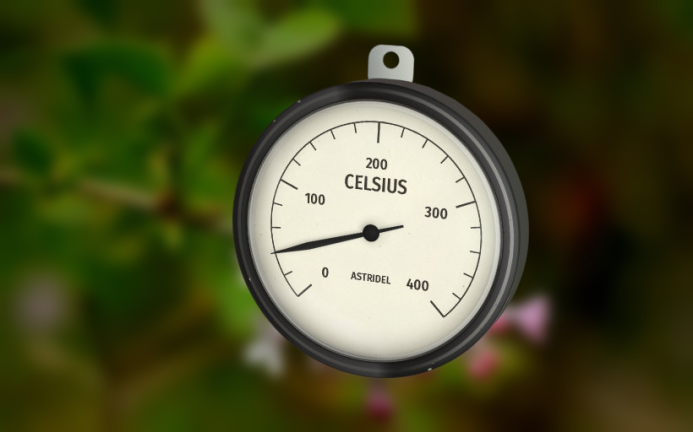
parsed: **40** °C
